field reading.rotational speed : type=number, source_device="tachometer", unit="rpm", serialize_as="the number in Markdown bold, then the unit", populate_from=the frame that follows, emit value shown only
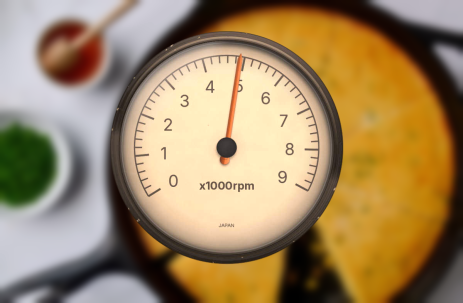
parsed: **4900** rpm
